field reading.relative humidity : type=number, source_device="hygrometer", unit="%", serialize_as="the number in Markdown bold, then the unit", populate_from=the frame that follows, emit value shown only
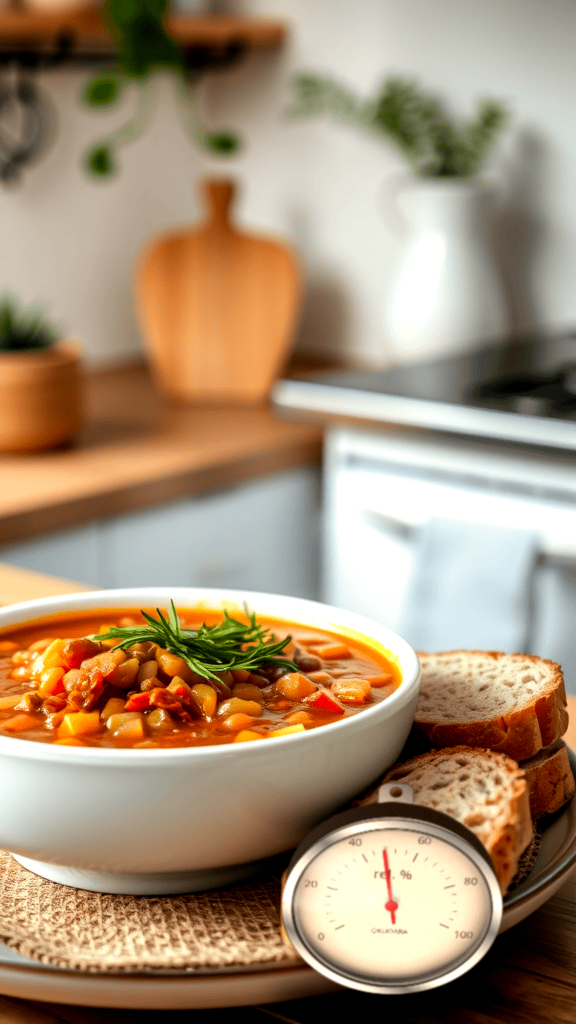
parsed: **48** %
